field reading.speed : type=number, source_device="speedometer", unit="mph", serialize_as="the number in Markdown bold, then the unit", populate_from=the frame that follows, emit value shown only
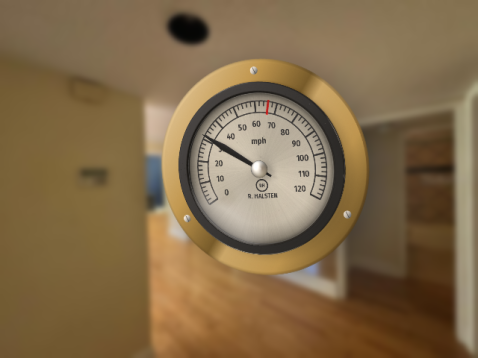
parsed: **32** mph
